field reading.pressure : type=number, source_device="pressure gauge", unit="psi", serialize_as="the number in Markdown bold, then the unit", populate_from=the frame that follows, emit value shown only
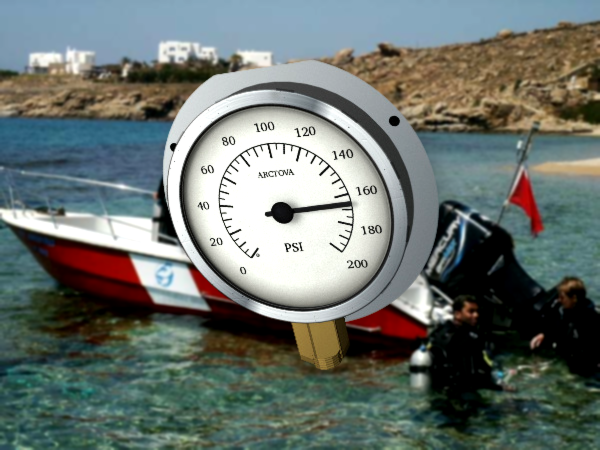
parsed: **165** psi
